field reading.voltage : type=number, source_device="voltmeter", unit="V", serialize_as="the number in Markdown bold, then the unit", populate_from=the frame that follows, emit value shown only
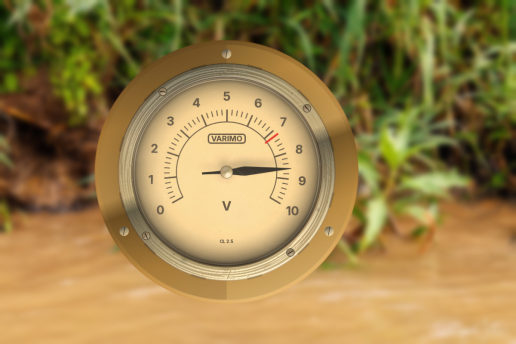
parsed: **8.6** V
